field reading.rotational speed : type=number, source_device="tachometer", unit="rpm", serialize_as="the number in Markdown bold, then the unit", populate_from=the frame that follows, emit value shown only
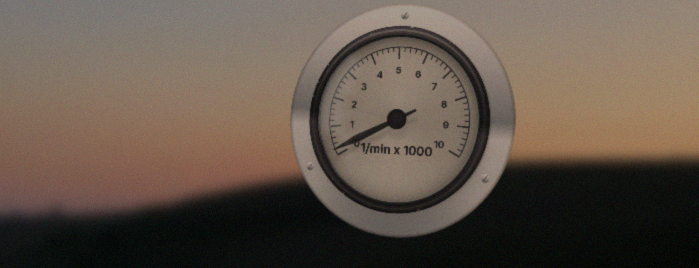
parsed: **200** rpm
